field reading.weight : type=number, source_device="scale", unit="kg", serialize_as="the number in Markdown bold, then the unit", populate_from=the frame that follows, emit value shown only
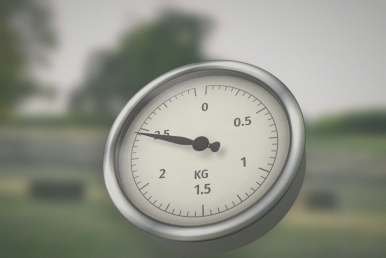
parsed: **2.45** kg
